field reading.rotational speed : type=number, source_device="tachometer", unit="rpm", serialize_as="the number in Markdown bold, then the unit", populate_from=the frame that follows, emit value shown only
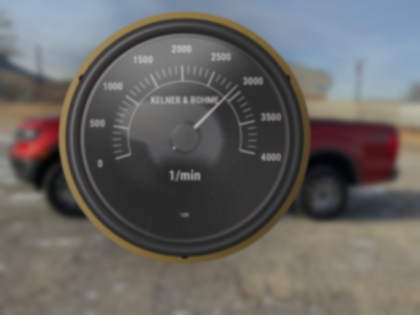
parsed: **2900** rpm
